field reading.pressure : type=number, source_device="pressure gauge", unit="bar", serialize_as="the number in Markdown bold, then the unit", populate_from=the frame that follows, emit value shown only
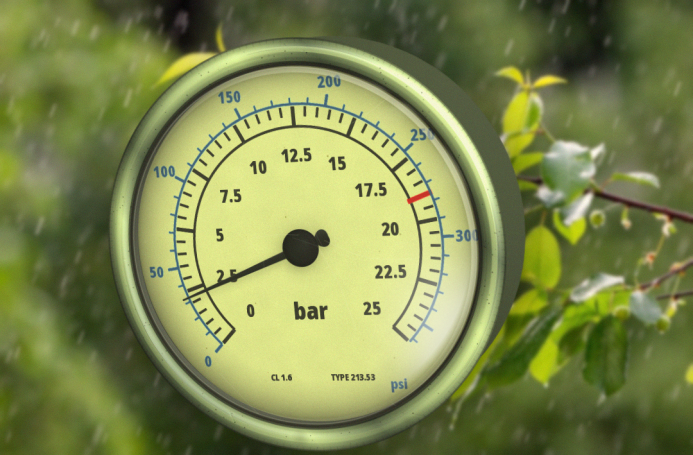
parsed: **2.25** bar
